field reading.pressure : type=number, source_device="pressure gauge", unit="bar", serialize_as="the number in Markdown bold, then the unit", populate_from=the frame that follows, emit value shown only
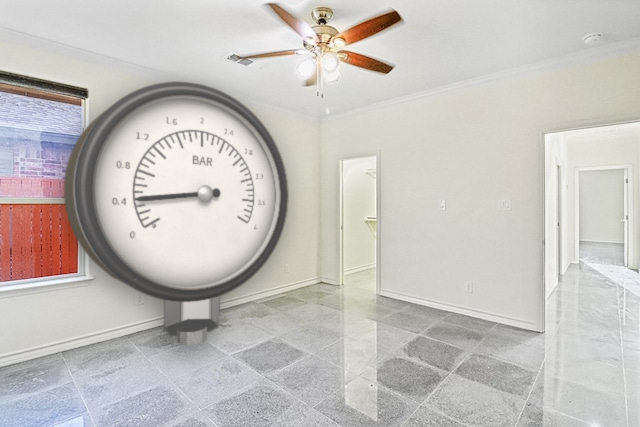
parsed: **0.4** bar
